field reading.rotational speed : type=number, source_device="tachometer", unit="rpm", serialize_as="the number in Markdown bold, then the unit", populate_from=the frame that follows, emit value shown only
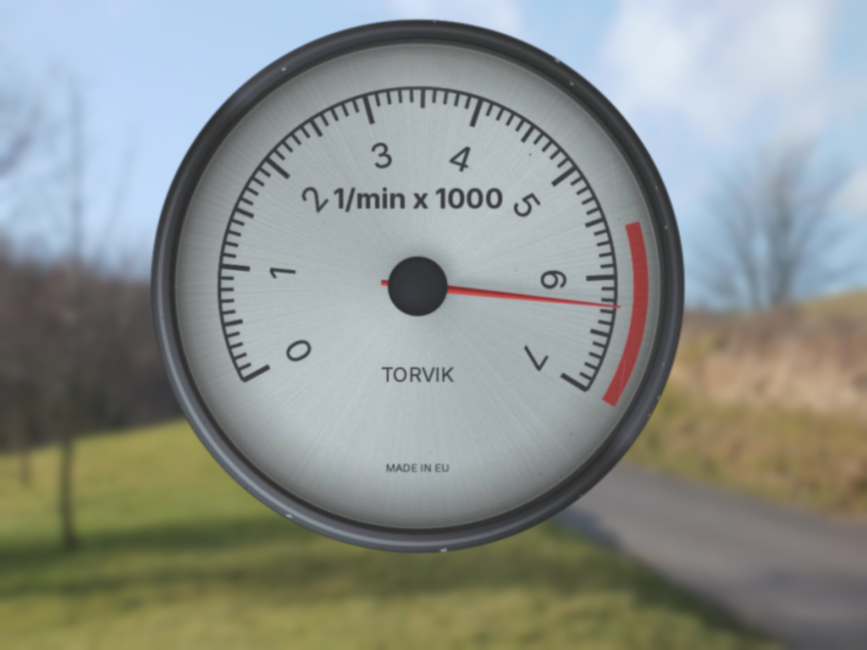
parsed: **6250** rpm
